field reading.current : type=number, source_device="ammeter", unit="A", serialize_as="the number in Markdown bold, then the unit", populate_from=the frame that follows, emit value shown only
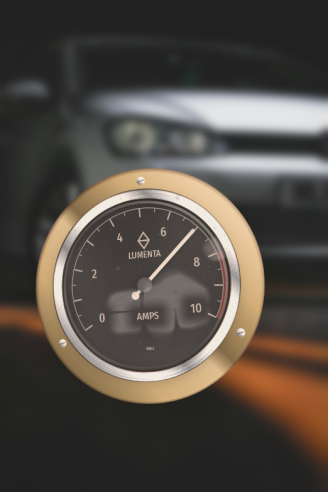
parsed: **7** A
